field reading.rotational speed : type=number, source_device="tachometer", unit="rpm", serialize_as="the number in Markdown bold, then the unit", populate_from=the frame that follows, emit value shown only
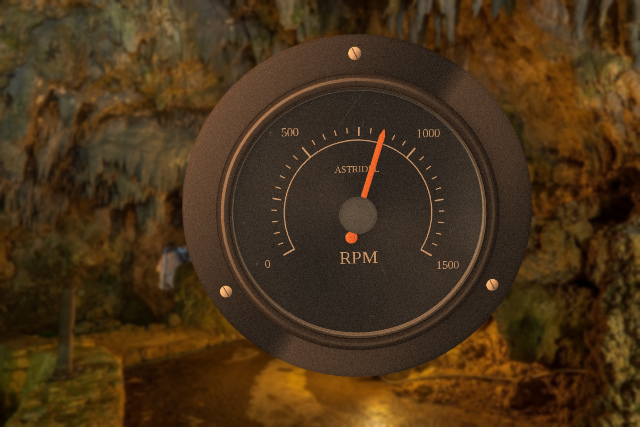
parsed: **850** rpm
